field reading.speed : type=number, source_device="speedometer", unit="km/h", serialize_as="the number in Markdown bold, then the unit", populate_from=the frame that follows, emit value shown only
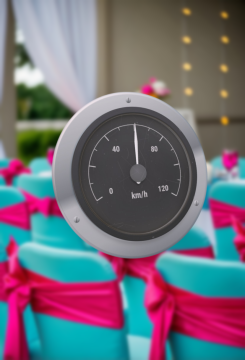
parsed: **60** km/h
